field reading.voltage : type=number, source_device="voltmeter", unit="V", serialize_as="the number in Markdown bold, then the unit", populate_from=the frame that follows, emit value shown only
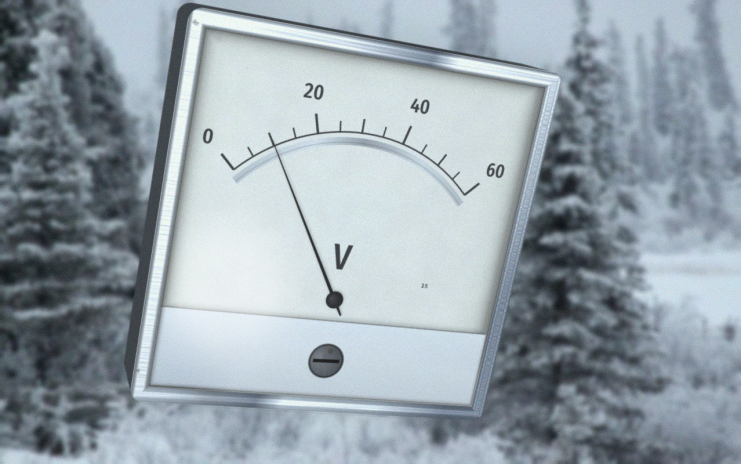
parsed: **10** V
